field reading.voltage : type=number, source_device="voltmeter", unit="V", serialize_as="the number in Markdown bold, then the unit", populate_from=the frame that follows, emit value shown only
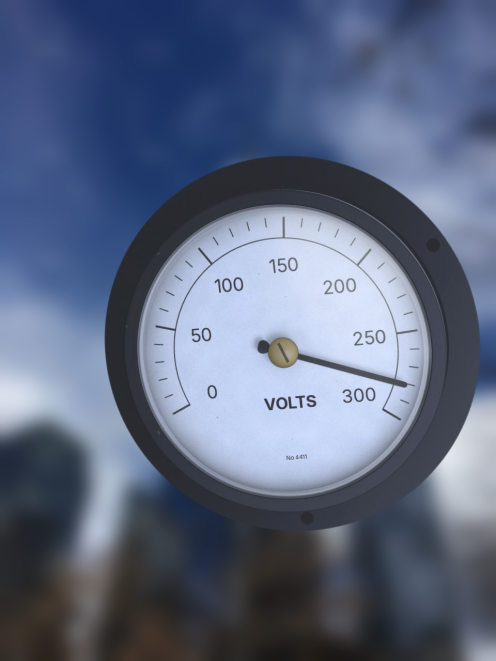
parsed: **280** V
